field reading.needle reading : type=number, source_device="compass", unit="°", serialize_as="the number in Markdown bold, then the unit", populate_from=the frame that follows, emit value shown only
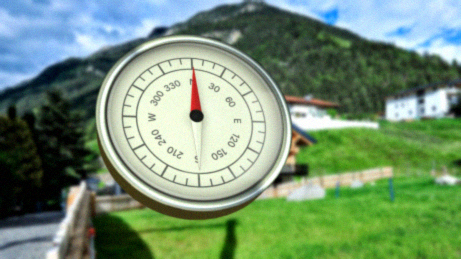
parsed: **0** °
